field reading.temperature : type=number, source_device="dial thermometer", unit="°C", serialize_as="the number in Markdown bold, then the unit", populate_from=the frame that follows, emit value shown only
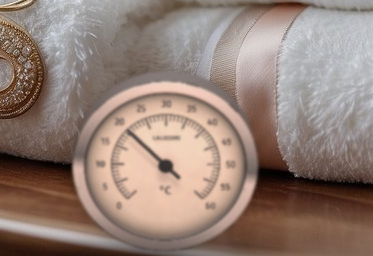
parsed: **20** °C
